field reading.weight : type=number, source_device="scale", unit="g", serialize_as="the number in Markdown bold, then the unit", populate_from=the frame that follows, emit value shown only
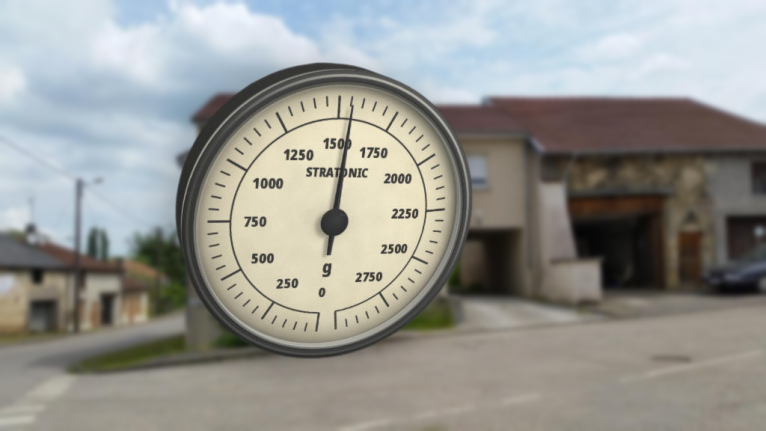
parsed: **1550** g
